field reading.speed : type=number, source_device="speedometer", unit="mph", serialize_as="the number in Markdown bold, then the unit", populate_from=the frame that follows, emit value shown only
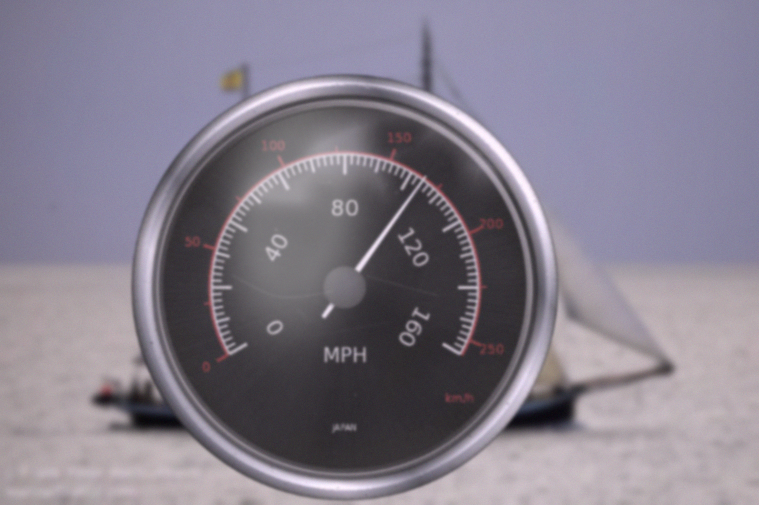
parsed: **104** mph
